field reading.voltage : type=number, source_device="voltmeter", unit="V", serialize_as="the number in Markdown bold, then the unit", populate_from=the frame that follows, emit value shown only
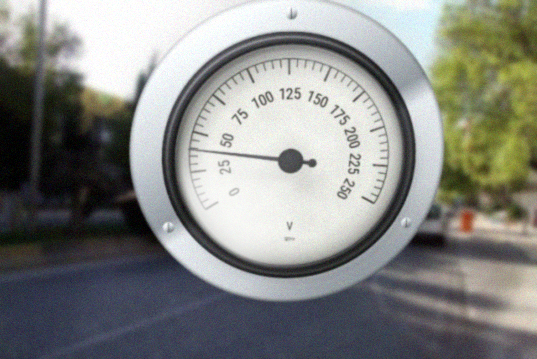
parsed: **40** V
